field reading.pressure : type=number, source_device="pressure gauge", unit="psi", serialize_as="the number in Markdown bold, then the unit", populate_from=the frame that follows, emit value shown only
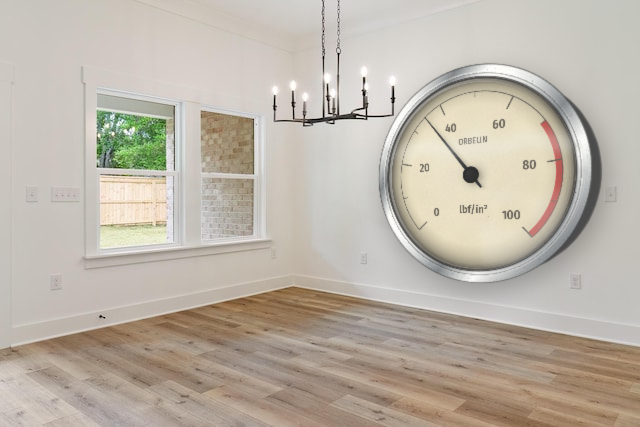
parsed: **35** psi
